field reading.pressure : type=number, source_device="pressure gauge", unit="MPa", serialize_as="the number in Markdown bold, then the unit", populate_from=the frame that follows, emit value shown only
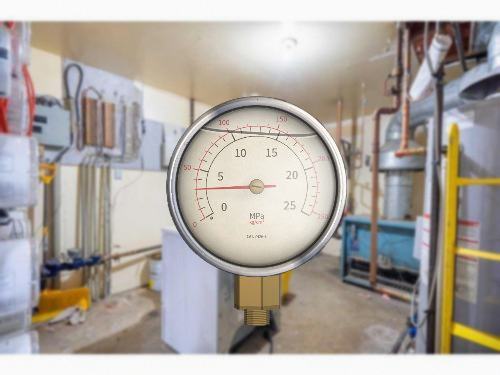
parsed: **3** MPa
